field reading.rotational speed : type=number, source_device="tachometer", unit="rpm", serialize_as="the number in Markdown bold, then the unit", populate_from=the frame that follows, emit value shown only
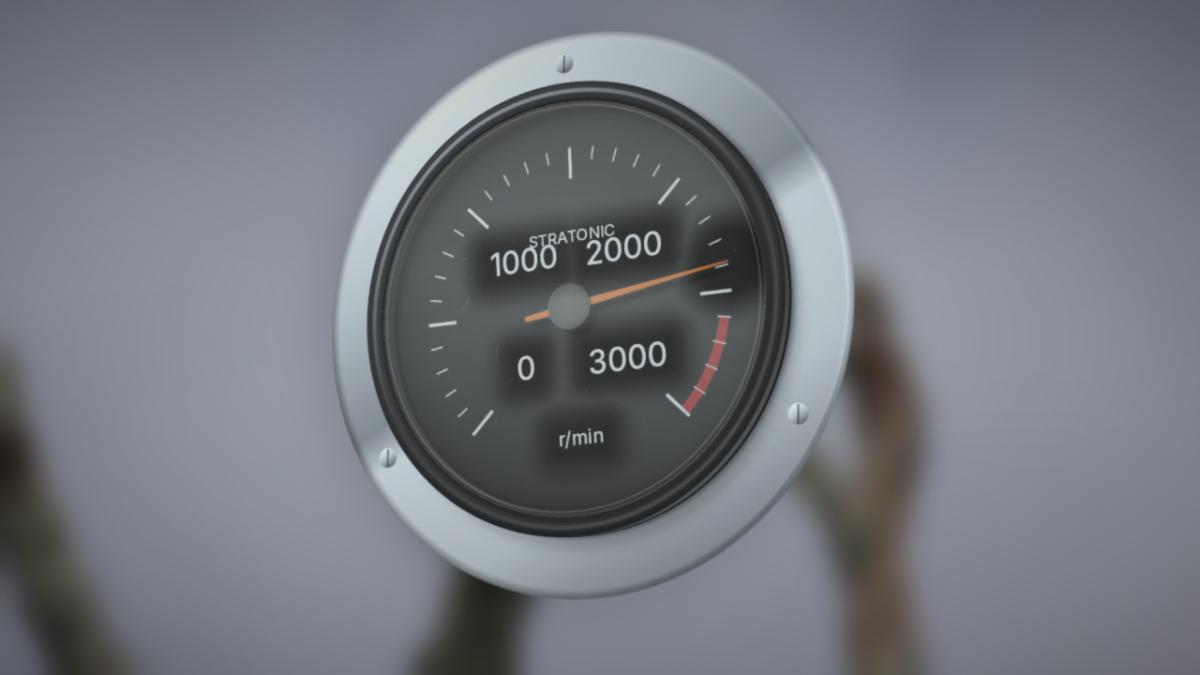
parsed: **2400** rpm
